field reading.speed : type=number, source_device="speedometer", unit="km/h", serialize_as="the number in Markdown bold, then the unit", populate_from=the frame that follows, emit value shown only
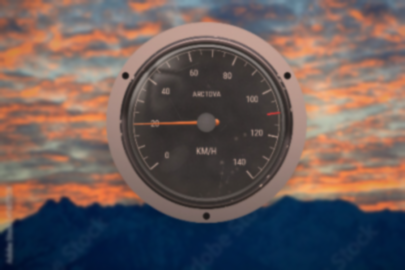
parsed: **20** km/h
